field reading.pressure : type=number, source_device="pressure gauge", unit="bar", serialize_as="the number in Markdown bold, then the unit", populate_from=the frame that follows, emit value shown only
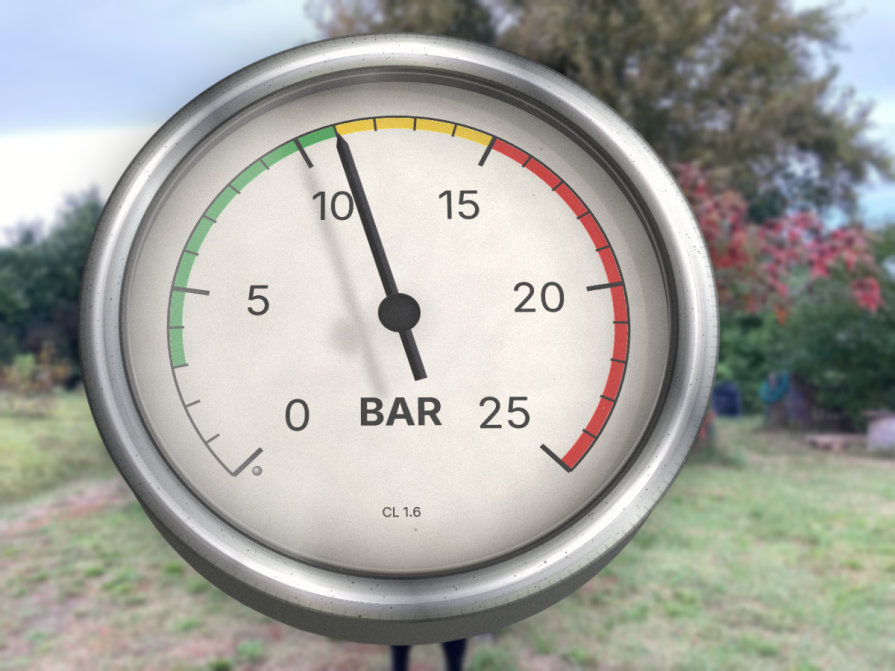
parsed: **11** bar
